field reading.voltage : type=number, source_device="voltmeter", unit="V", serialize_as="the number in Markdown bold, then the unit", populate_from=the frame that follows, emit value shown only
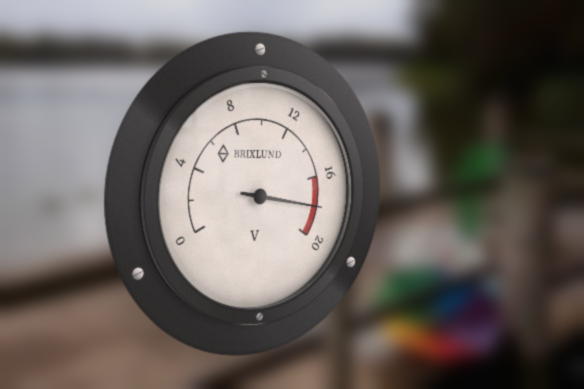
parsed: **18** V
